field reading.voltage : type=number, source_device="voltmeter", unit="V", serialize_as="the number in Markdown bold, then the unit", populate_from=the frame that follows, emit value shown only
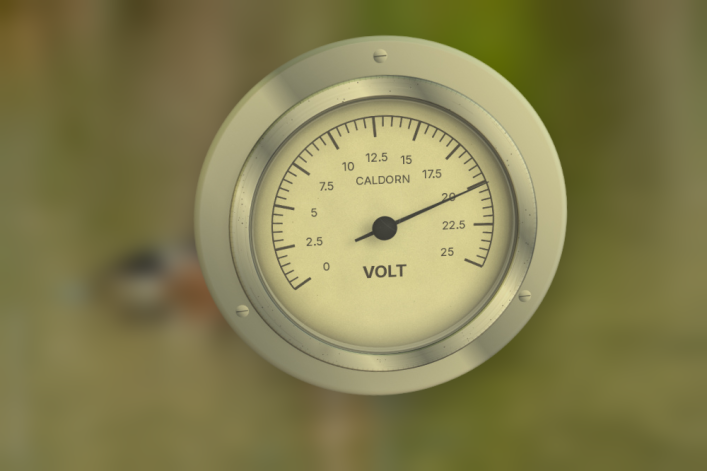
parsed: **20** V
